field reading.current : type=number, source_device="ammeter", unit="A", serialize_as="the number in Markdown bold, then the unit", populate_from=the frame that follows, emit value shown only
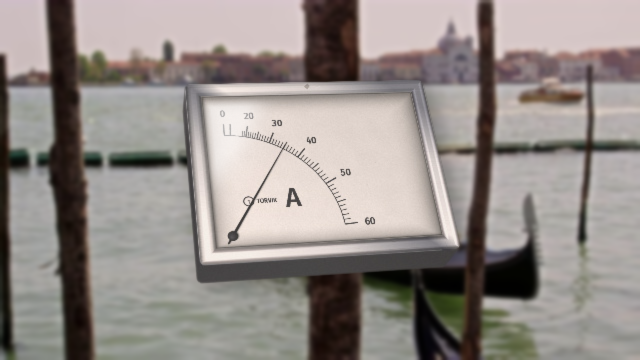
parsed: **35** A
